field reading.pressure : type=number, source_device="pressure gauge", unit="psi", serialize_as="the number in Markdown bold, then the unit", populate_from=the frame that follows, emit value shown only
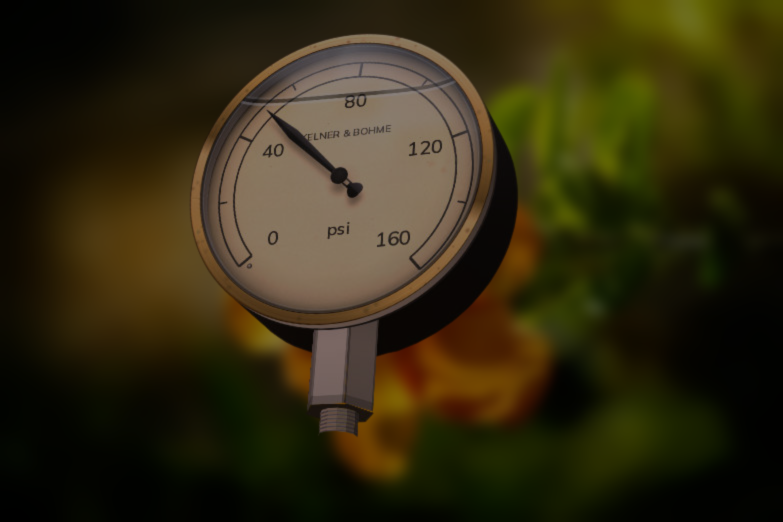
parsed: **50** psi
